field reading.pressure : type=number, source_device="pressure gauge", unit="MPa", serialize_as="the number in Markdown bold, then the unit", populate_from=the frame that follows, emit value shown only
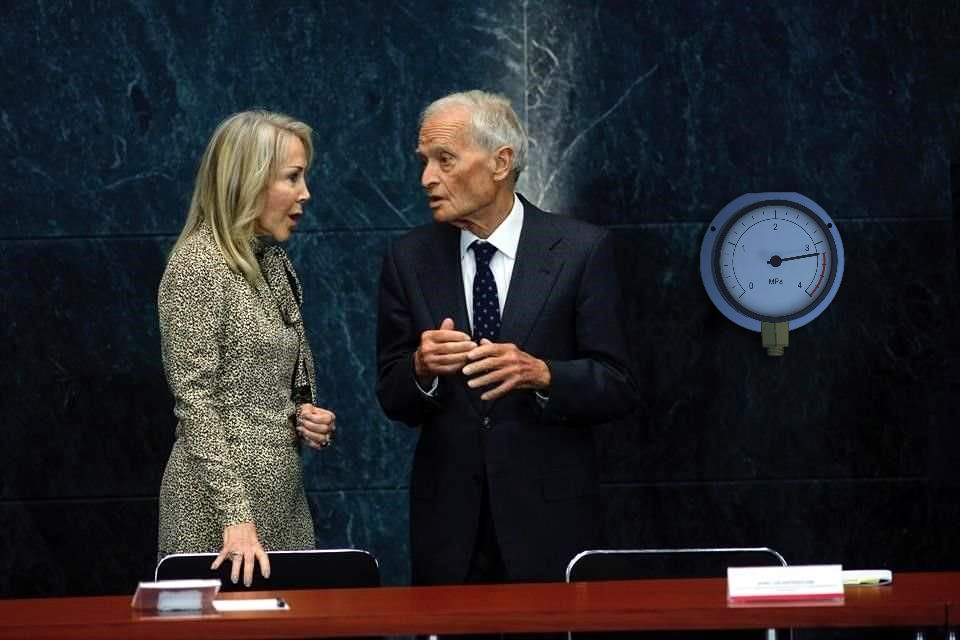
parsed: **3.2** MPa
